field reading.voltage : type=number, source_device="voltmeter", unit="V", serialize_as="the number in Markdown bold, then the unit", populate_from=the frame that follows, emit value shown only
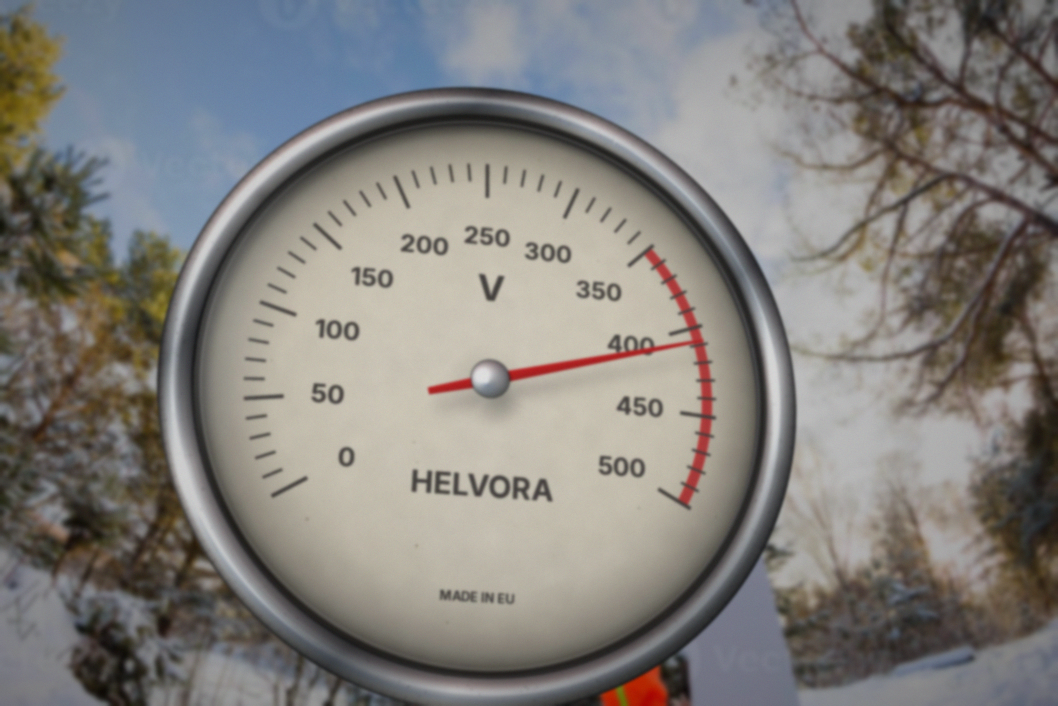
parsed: **410** V
